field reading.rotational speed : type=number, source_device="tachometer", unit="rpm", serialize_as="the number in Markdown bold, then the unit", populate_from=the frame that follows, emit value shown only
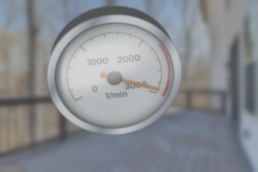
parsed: **2900** rpm
